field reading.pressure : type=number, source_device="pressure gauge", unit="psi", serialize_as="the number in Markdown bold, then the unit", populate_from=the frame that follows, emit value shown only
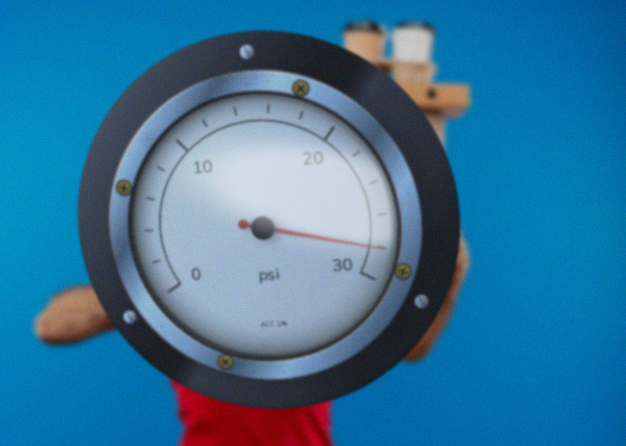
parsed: **28** psi
